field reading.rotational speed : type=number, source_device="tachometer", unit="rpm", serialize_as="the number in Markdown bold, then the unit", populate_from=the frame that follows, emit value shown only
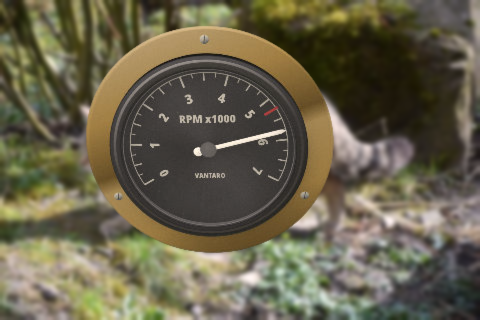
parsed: **5750** rpm
